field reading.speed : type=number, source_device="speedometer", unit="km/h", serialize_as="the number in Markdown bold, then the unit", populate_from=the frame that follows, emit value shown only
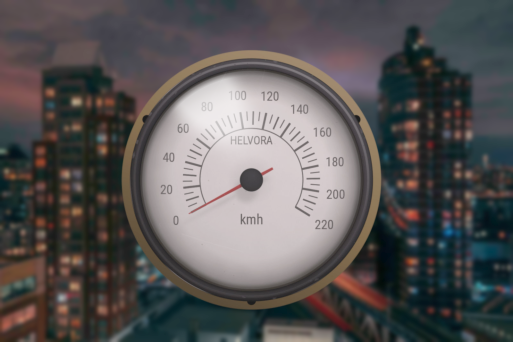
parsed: **0** km/h
